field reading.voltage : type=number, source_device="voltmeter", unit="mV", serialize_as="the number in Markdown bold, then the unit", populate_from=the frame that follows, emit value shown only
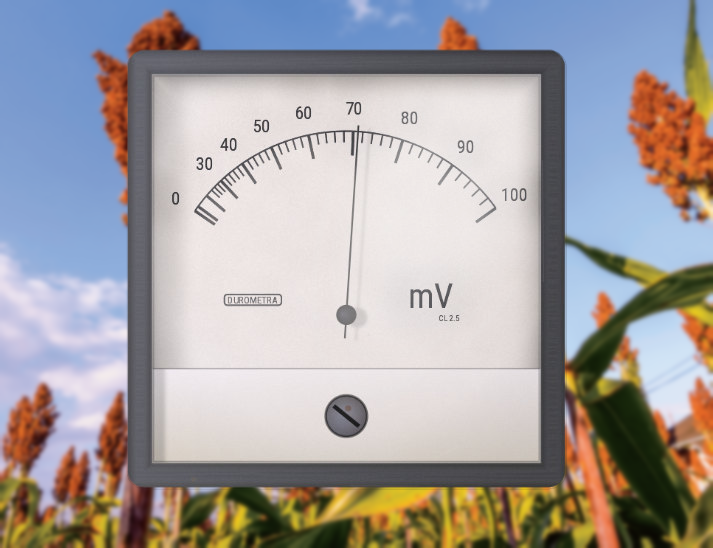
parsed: **71** mV
